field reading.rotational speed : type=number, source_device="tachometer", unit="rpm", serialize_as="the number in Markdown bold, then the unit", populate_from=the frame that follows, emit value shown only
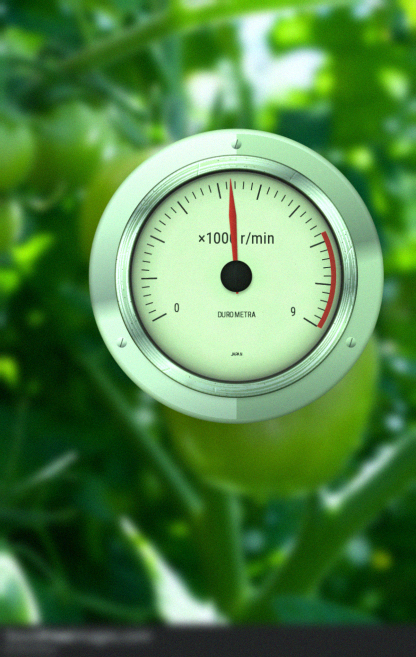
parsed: **4300** rpm
